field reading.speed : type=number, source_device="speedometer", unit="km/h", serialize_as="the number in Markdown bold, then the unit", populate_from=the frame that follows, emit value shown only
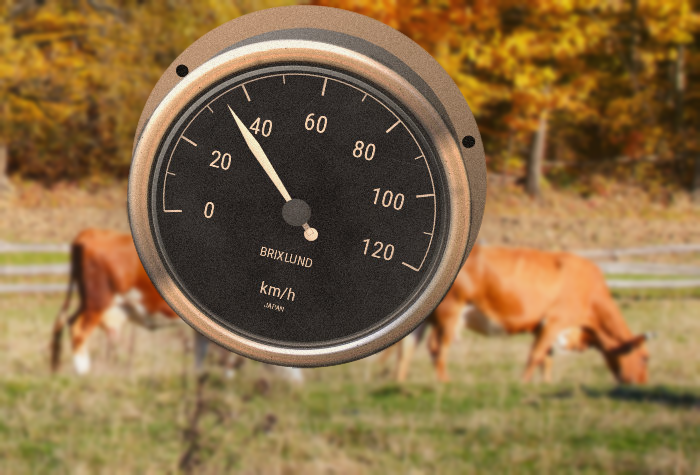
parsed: **35** km/h
